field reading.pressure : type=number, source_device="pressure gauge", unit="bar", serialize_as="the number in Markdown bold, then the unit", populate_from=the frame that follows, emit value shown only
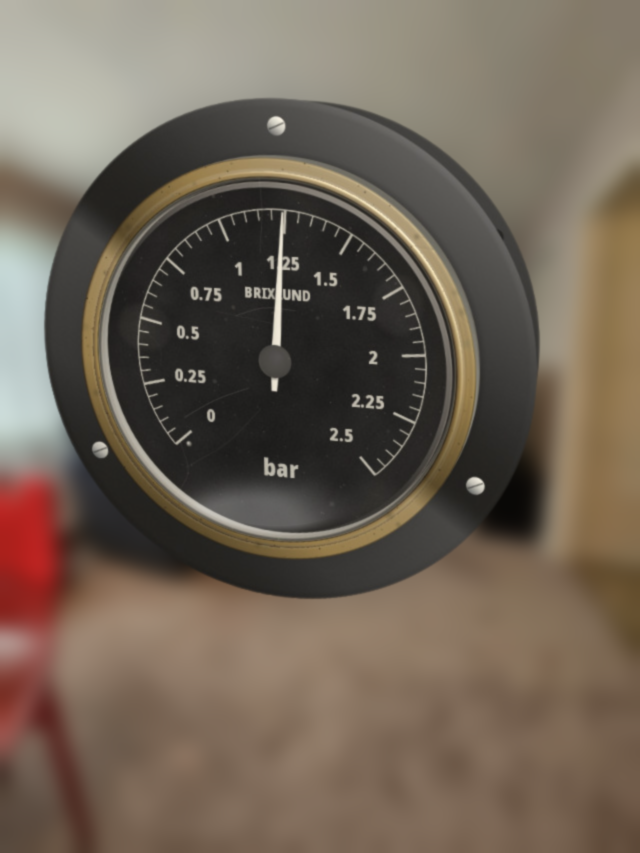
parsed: **1.25** bar
